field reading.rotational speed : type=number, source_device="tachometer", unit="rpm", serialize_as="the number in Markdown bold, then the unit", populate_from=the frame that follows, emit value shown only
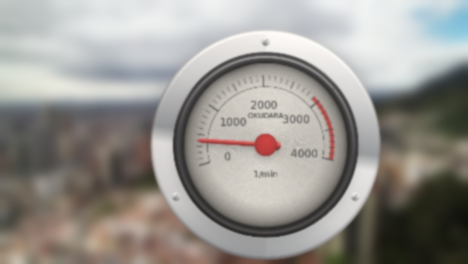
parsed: **400** rpm
